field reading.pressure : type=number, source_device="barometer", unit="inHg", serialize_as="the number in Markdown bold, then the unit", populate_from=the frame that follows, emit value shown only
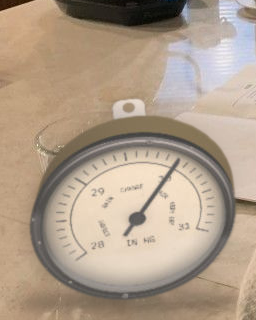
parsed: **30** inHg
